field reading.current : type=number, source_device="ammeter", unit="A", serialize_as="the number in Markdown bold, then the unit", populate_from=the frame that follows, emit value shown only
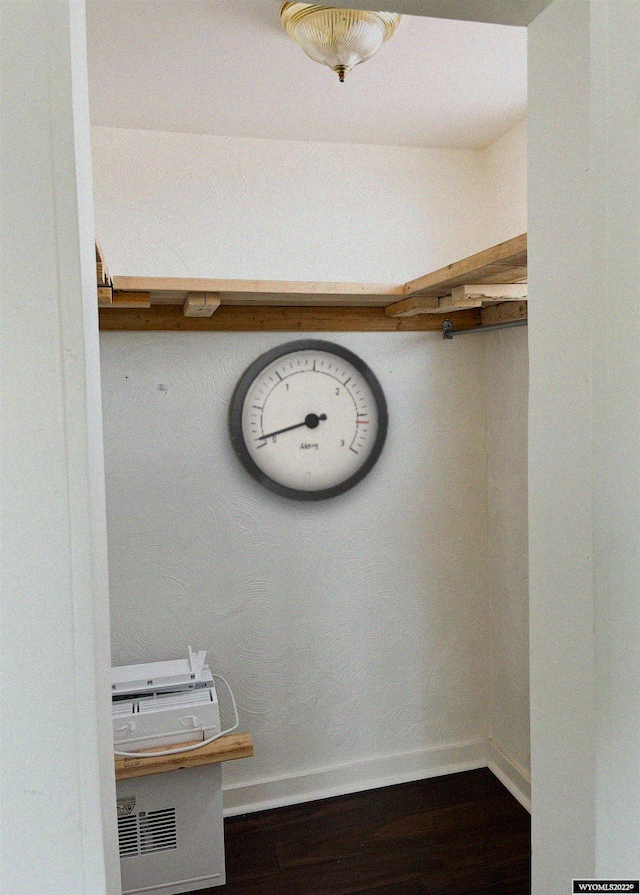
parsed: **0.1** A
